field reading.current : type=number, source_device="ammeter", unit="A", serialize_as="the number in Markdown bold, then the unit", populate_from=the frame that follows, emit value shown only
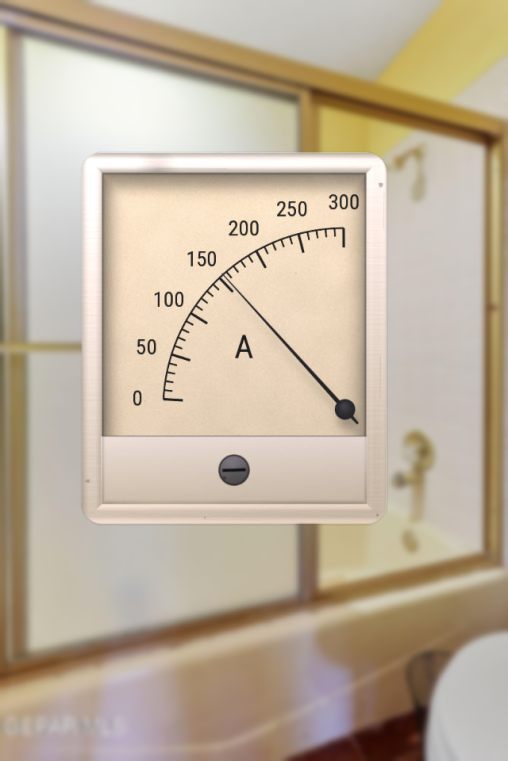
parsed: **155** A
